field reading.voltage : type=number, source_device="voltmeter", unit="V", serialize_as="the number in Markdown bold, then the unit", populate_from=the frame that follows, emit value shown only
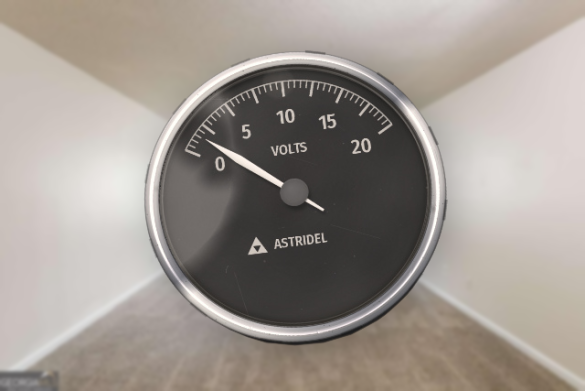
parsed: **1.5** V
